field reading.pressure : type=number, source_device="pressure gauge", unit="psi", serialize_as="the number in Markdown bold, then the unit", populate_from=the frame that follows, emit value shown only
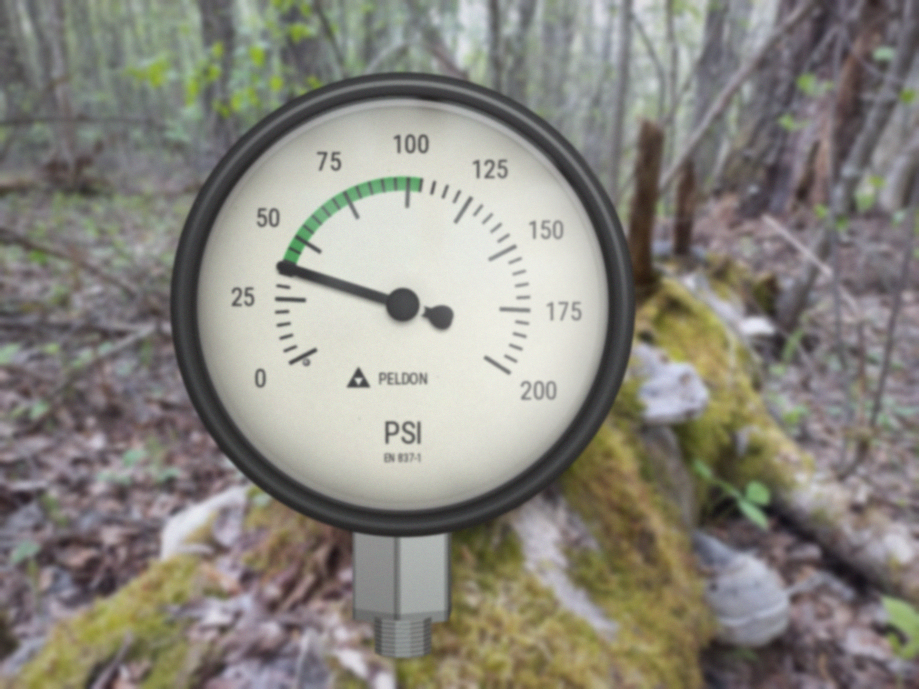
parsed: **37.5** psi
